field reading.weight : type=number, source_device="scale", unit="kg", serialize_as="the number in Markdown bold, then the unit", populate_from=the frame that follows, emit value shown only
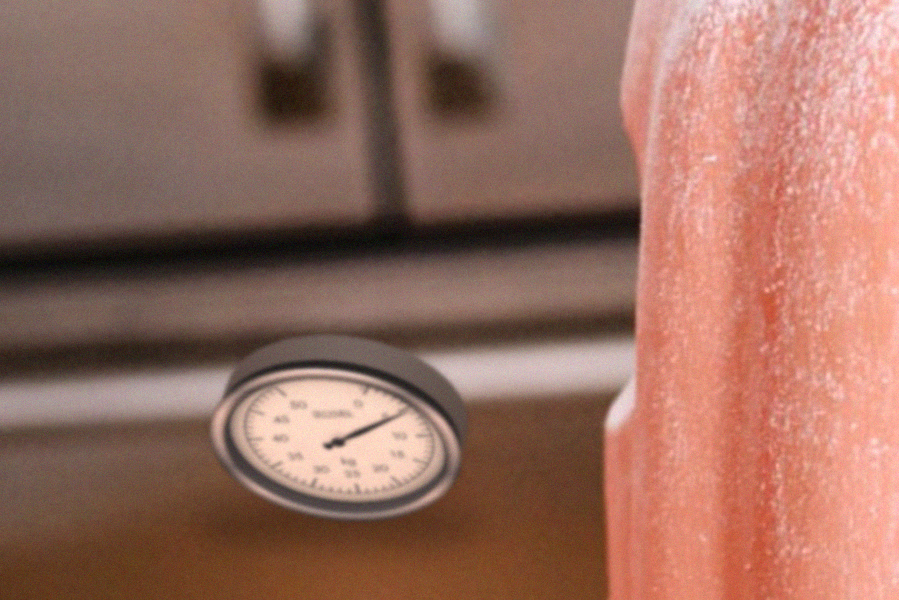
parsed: **5** kg
